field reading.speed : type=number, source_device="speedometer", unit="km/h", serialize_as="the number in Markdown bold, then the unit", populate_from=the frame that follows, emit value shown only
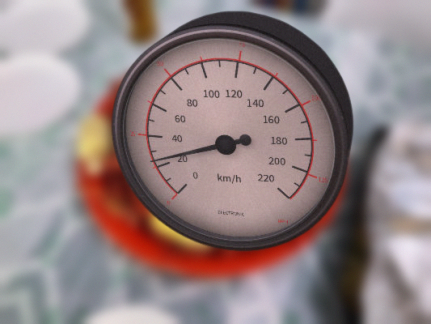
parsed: **25** km/h
